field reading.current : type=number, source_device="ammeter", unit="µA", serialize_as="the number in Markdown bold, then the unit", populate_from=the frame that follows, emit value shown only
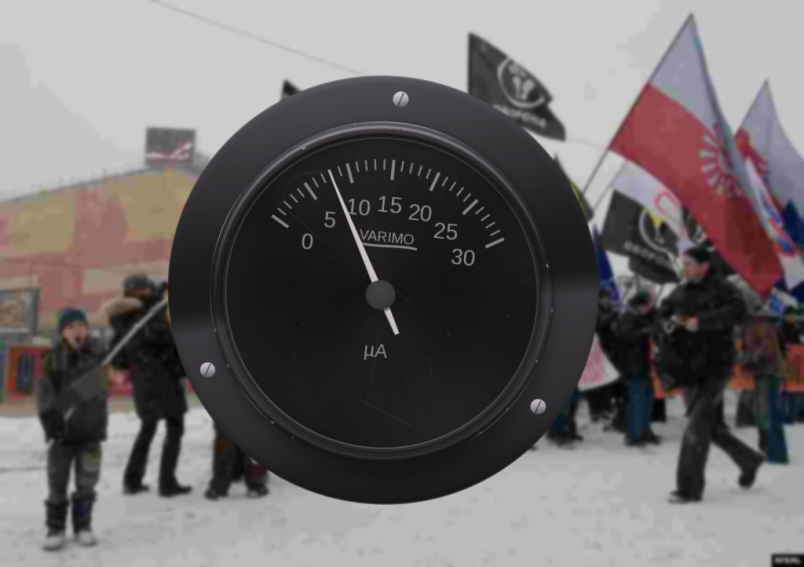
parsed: **8** µA
